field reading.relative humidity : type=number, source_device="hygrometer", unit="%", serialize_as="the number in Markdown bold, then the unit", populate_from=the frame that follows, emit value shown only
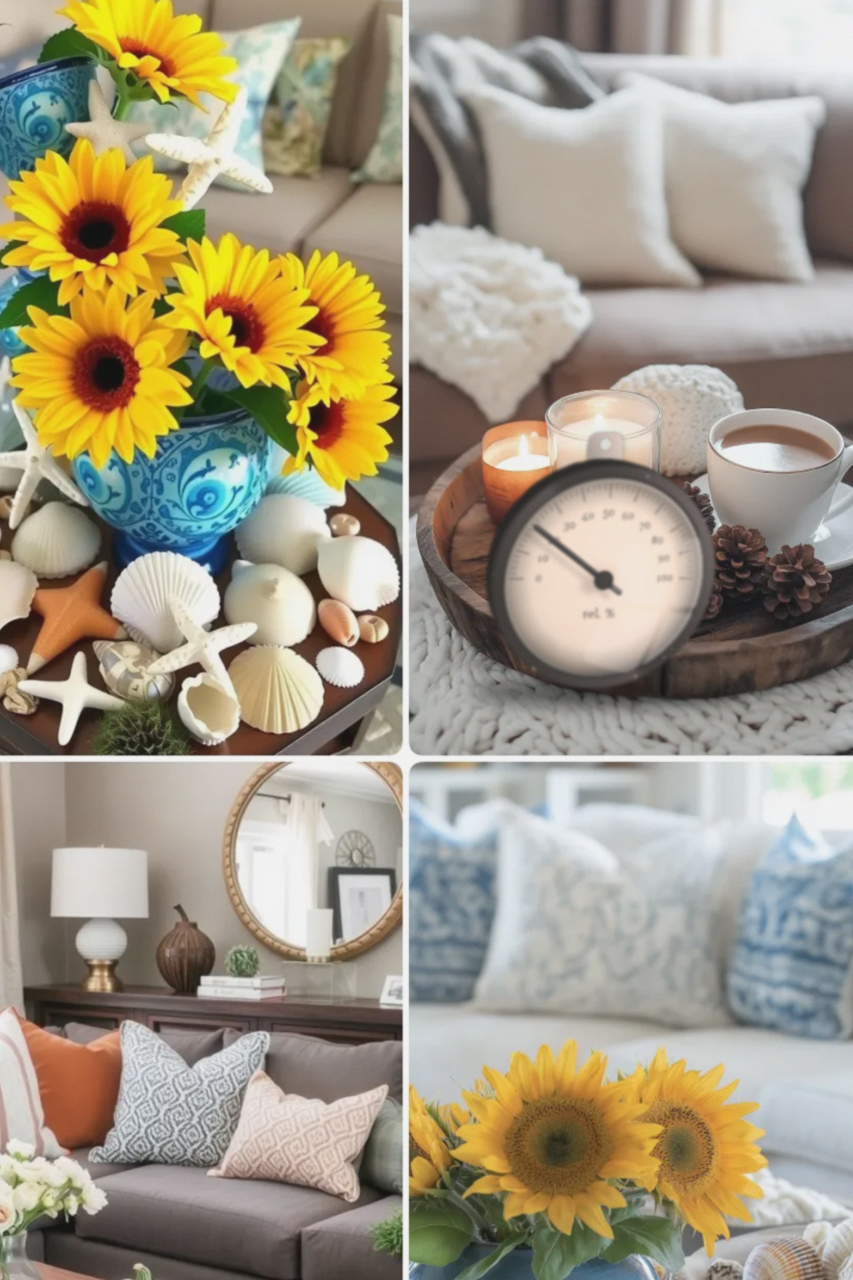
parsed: **20** %
